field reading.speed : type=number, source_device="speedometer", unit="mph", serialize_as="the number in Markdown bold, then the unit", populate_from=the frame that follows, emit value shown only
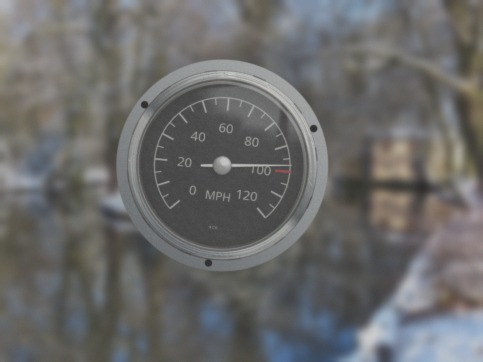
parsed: **97.5** mph
